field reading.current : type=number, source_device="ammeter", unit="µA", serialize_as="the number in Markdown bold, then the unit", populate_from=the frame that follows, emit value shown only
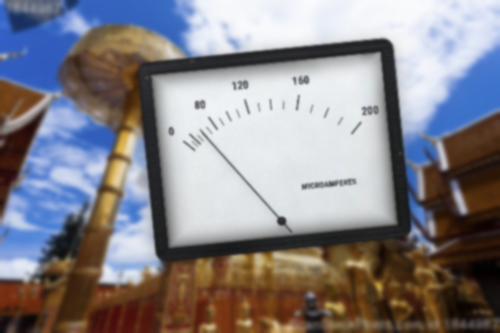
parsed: **60** µA
